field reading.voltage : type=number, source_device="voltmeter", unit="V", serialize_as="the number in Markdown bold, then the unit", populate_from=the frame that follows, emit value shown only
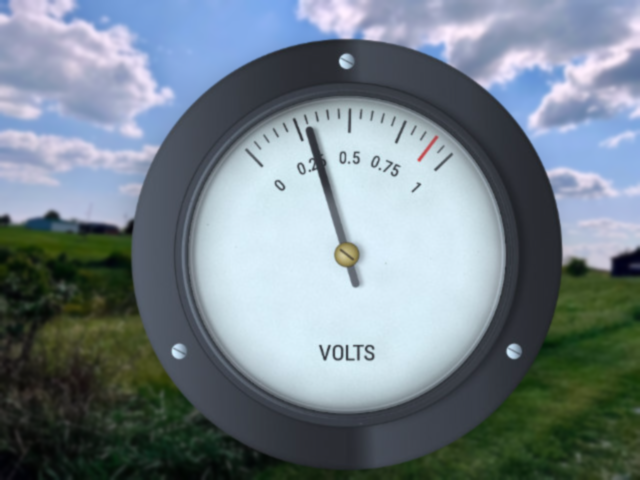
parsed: **0.3** V
